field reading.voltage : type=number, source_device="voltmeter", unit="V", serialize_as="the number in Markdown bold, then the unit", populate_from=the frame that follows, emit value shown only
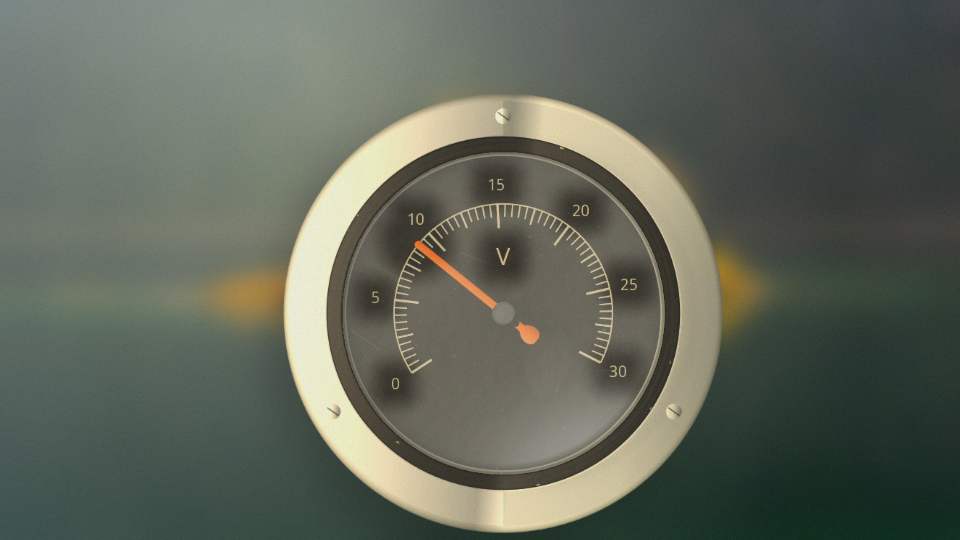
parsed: **9** V
